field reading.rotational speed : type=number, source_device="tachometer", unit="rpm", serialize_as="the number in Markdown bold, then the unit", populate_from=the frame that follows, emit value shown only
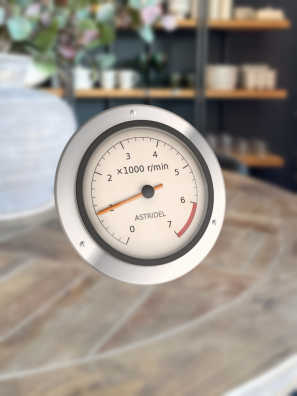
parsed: **1000** rpm
